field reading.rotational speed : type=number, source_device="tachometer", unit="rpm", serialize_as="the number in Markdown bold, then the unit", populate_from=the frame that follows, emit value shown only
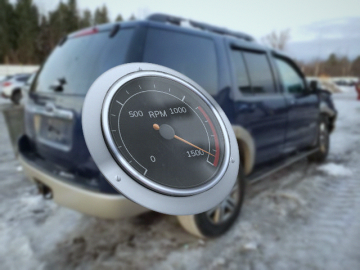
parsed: **1450** rpm
